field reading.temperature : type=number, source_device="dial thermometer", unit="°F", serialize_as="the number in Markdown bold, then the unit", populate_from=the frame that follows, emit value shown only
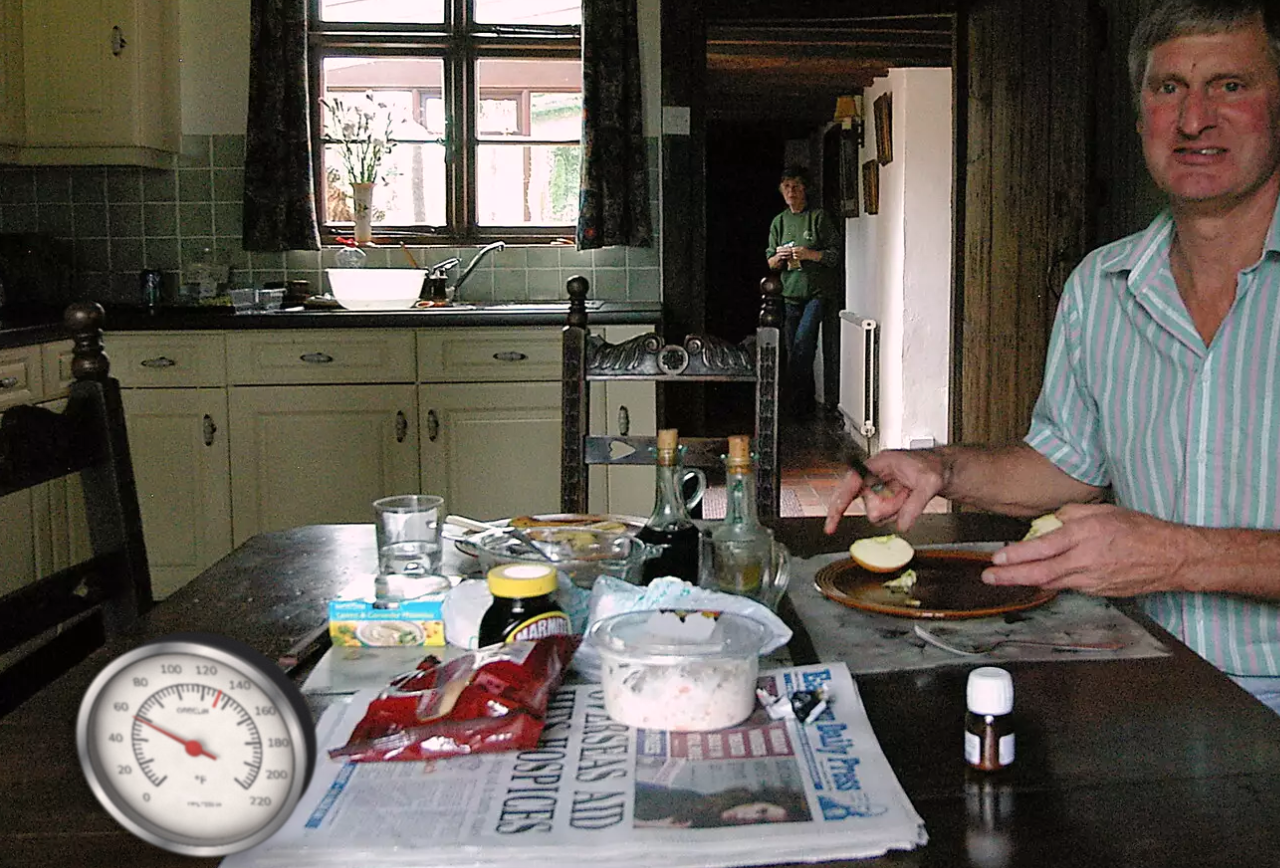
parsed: **60** °F
